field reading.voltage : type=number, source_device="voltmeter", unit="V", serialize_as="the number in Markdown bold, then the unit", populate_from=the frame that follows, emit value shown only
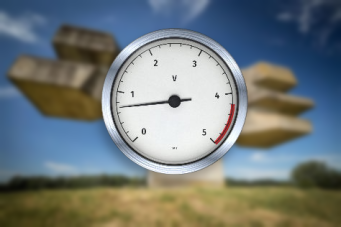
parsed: **0.7** V
